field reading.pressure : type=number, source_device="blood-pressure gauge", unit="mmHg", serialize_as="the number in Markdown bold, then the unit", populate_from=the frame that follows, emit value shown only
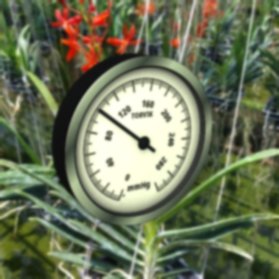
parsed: **100** mmHg
